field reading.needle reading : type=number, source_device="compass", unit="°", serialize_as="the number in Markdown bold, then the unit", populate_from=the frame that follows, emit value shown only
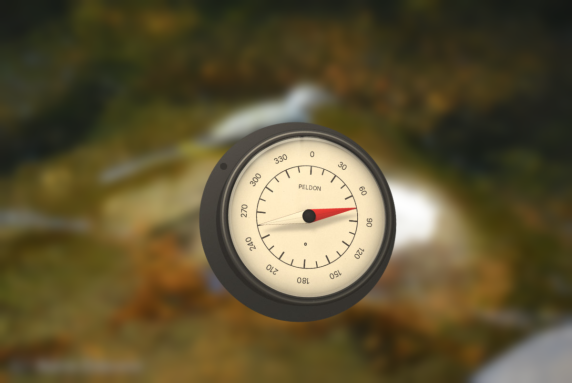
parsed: **75** °
